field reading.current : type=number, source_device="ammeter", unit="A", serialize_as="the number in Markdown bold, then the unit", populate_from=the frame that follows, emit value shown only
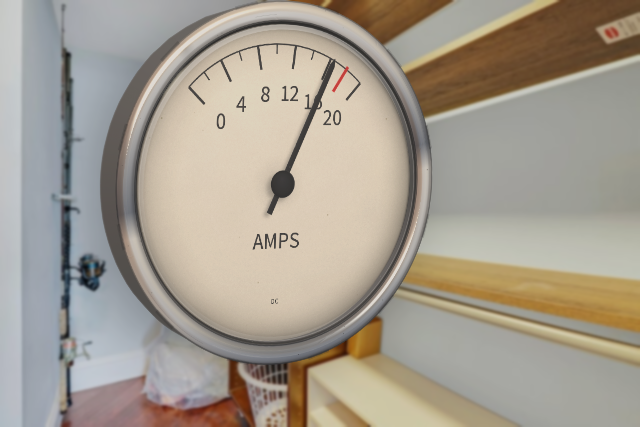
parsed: **16** A
